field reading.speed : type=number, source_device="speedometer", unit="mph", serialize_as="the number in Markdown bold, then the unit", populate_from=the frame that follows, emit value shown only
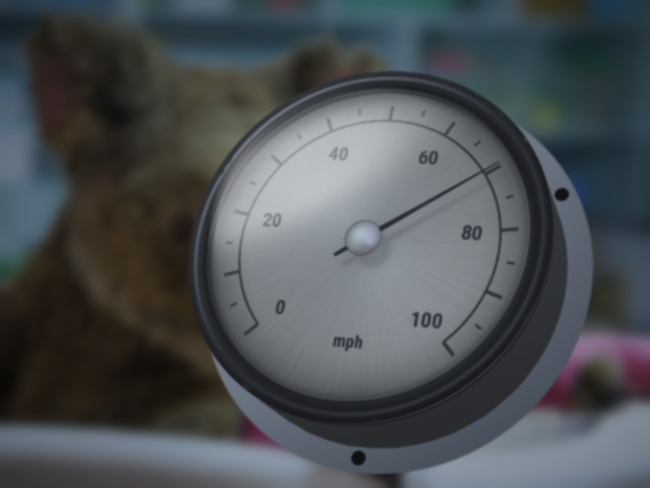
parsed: **70** mph
